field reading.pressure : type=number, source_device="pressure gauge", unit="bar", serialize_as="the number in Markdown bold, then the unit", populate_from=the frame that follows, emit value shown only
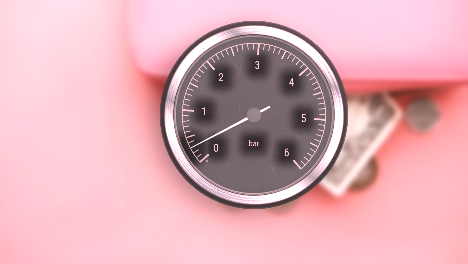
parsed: **0.3** bar
